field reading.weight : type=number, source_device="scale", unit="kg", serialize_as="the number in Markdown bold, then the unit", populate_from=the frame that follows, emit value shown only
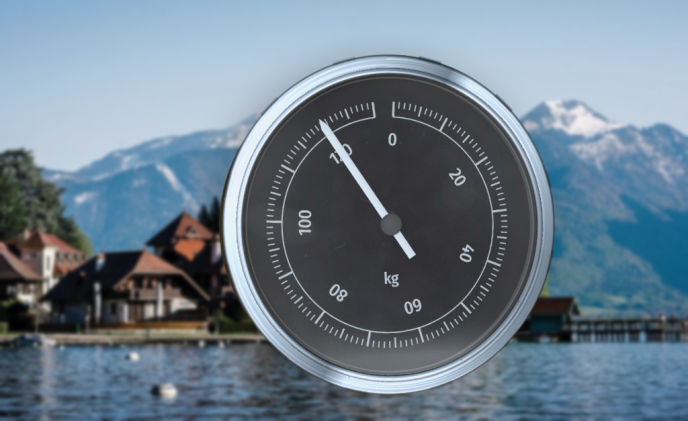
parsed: **120** kg
